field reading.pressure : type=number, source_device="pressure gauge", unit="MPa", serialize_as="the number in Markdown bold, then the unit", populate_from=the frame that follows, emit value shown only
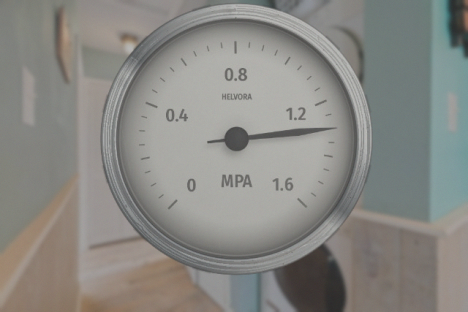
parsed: **1.3** MPa
